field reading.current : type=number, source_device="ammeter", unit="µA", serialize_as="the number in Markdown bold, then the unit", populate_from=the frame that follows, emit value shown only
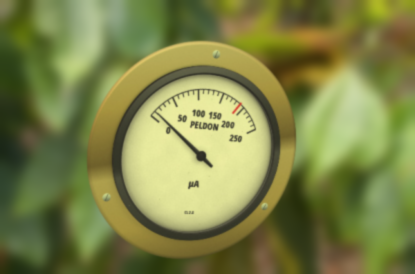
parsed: **10** µA
